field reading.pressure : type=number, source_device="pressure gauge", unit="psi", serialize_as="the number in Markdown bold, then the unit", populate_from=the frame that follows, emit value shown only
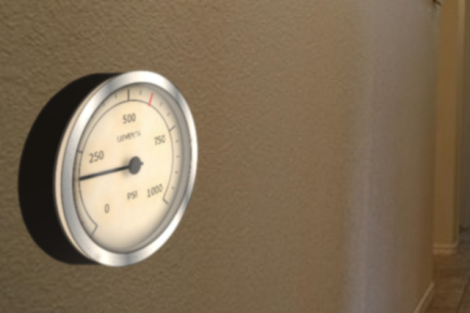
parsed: **175** psi
